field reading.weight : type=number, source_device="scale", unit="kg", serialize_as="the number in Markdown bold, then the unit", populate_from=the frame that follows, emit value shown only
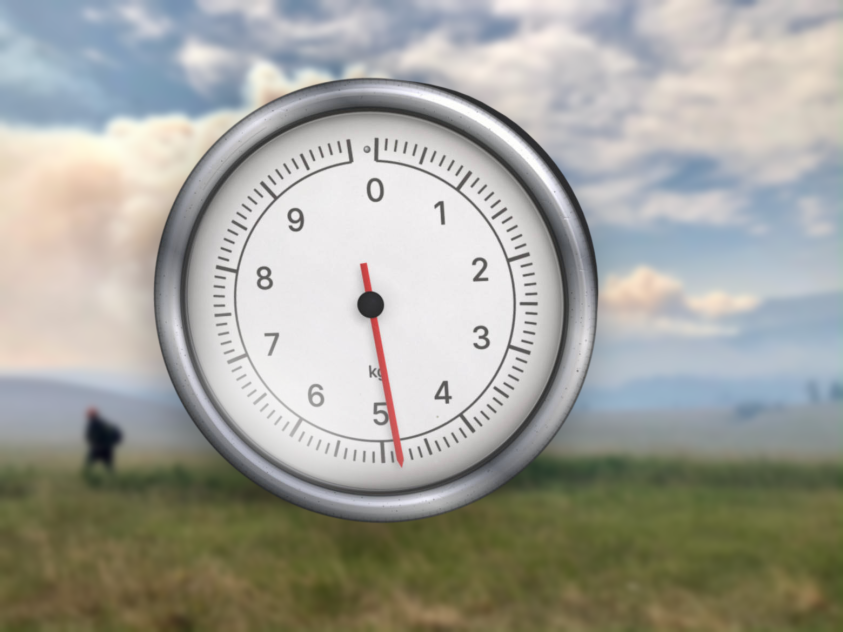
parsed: **4.8** kg
